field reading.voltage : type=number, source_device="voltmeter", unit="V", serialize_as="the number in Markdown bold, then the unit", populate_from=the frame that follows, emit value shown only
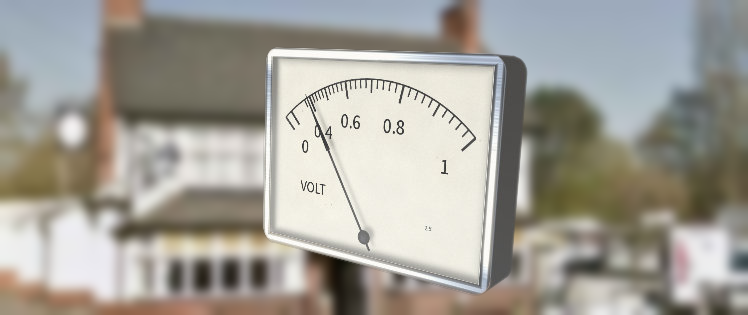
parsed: **0.4** V
